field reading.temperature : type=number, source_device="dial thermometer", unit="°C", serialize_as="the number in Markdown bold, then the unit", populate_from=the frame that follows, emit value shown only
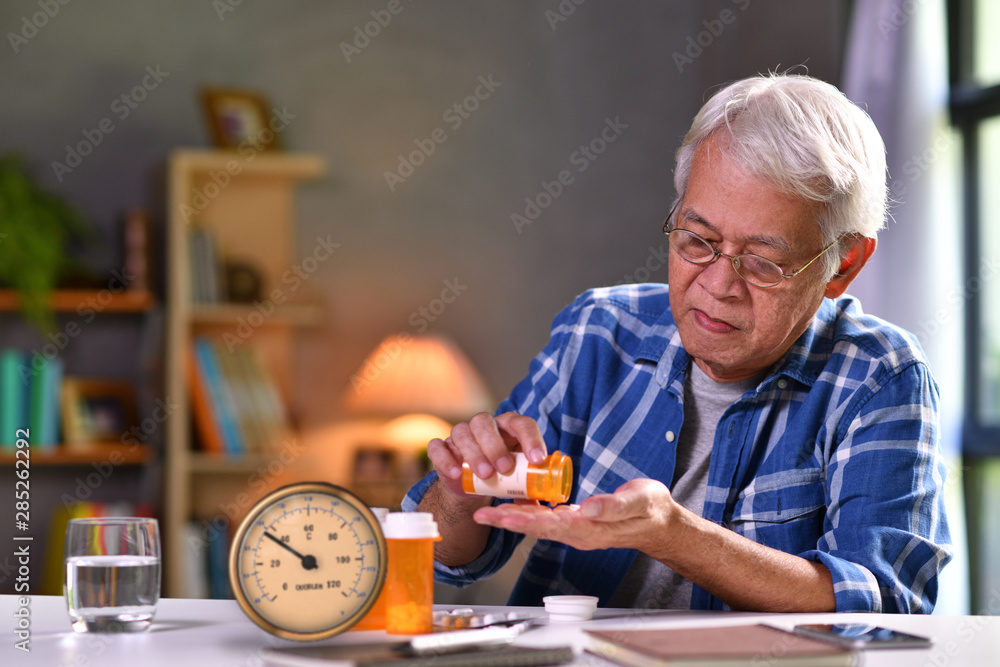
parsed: **36** °C
